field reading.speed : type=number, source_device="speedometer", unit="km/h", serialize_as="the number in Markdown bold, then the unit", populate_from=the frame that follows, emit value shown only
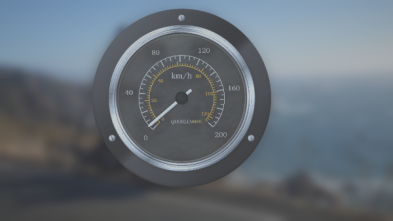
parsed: **5** km/h
